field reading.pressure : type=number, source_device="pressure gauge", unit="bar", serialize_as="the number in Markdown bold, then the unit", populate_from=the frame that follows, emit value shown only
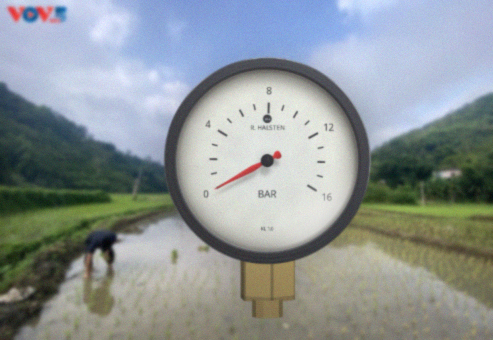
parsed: **0** bar
